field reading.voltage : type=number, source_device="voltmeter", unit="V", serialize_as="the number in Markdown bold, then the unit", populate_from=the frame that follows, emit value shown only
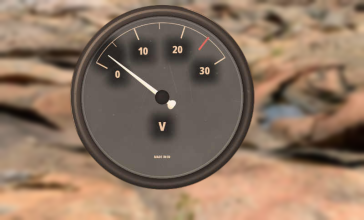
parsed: **2.5** V
